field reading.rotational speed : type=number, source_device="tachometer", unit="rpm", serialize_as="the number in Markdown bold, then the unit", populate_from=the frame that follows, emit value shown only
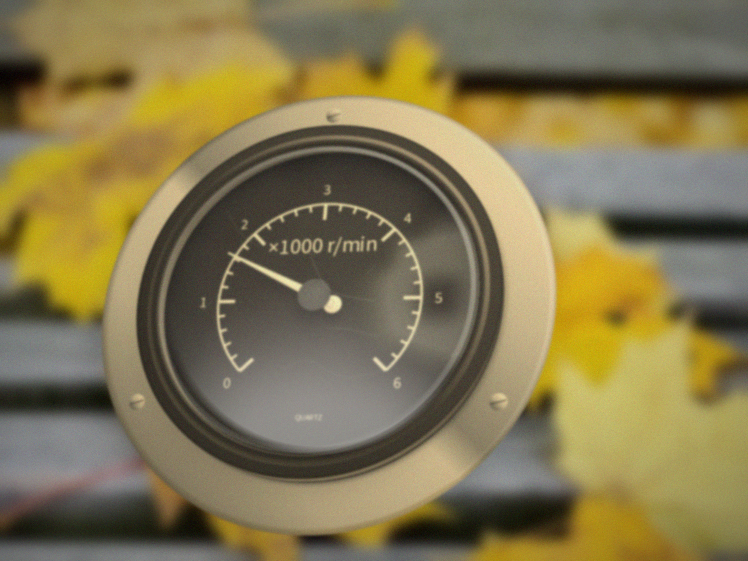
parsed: **1600** rpm
